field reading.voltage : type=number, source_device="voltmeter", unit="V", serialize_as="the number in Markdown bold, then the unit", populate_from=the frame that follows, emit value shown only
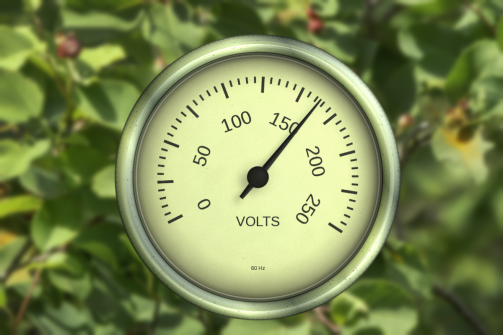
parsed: **162.5** V
